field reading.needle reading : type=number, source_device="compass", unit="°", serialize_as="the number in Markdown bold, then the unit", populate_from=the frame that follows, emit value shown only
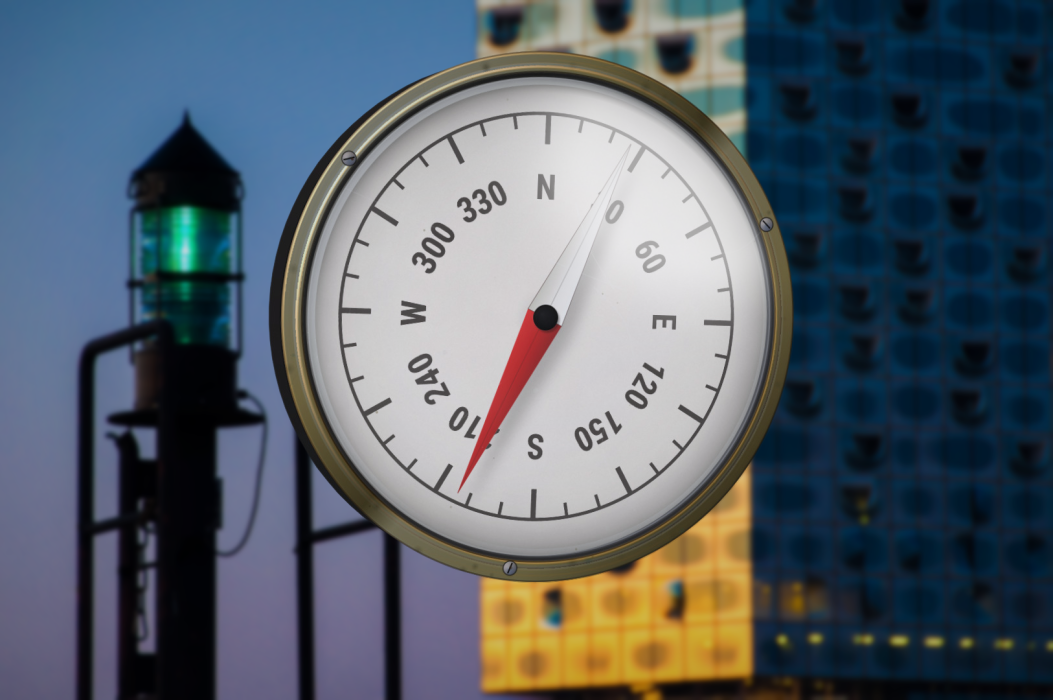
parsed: **205** °
